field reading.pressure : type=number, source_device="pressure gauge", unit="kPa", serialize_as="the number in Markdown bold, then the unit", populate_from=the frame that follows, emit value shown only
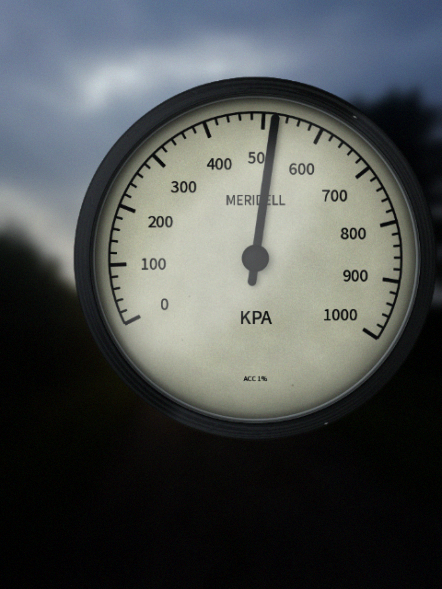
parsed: **520** kPa
